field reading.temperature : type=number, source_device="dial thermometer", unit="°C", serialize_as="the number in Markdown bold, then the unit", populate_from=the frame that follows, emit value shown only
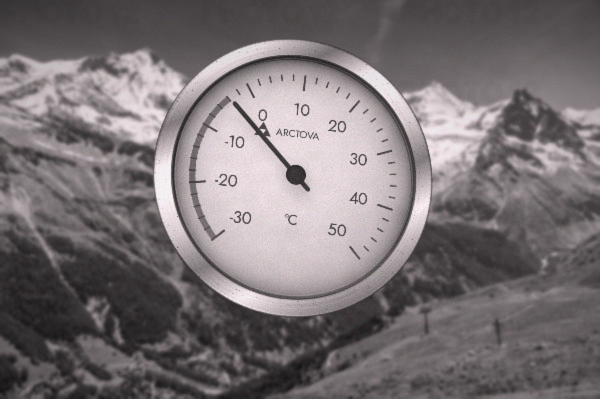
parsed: **-4** °C
